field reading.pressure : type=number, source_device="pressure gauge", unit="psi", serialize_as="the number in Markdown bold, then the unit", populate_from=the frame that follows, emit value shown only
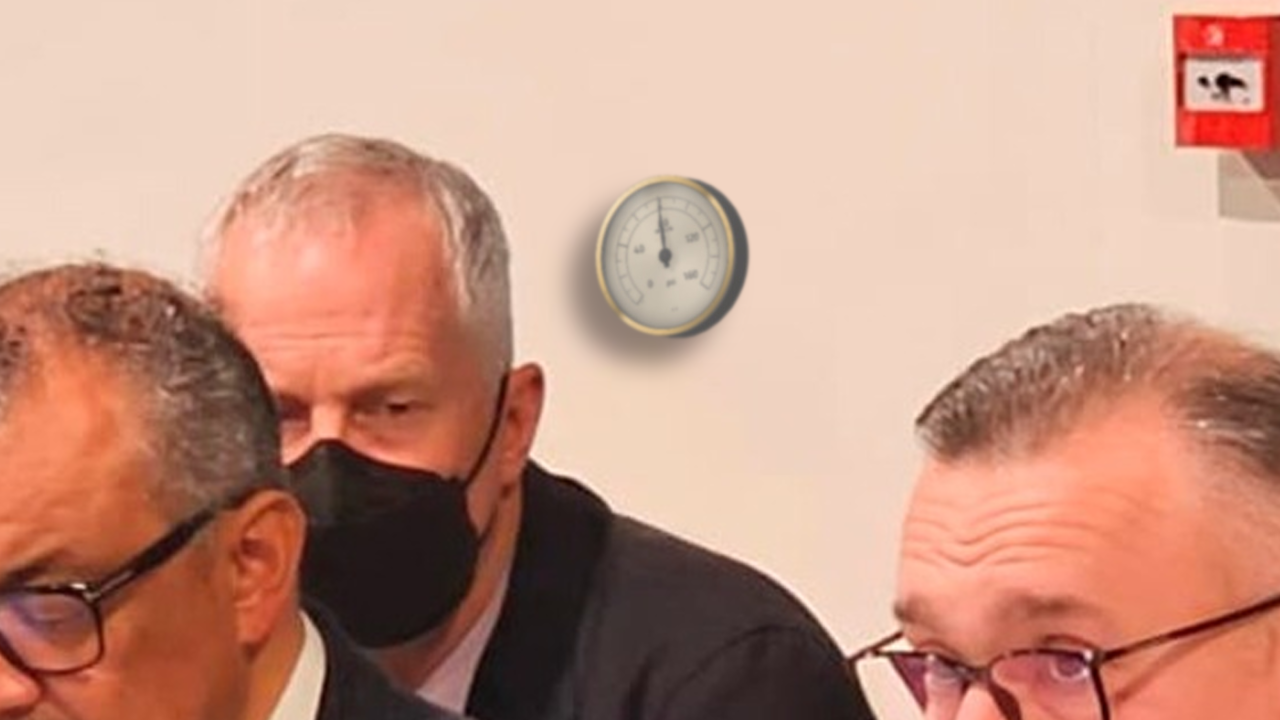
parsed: **80** psi
